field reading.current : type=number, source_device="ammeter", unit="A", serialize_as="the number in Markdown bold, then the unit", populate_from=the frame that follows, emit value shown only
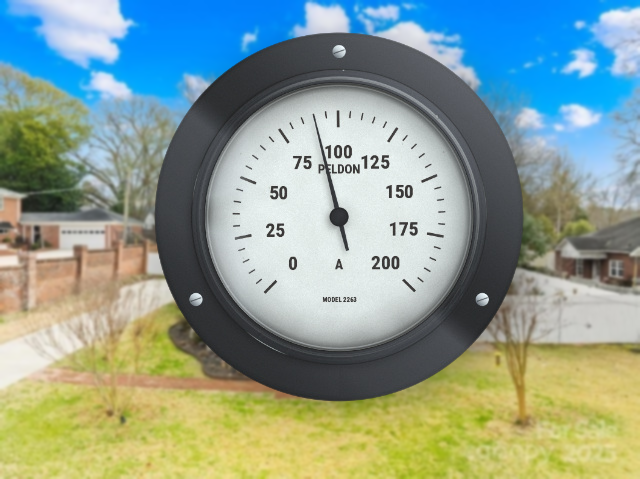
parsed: **90** A
